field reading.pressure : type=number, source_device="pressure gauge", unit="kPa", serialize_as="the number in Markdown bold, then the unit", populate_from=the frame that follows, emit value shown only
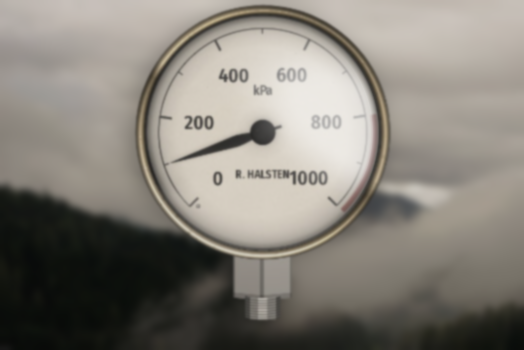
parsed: **100** kPa
